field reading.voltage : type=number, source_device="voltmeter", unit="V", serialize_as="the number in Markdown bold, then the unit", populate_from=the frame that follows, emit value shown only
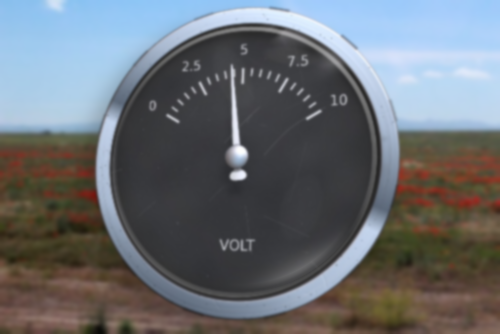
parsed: **4.5** V
